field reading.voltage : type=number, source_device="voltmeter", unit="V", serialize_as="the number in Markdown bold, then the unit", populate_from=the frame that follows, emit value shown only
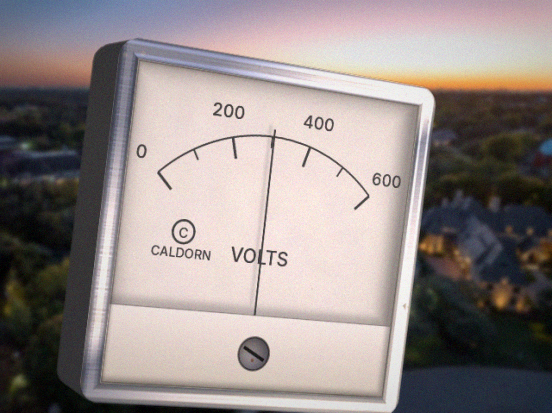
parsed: **300** V
